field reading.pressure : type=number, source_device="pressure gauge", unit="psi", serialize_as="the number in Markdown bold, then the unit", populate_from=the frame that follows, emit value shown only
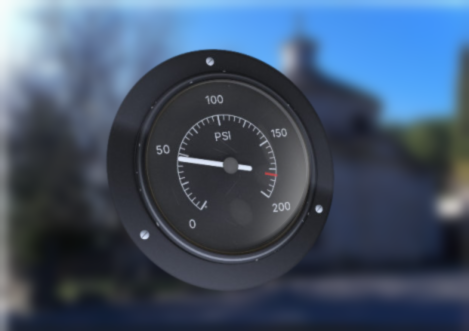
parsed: **45** psi
